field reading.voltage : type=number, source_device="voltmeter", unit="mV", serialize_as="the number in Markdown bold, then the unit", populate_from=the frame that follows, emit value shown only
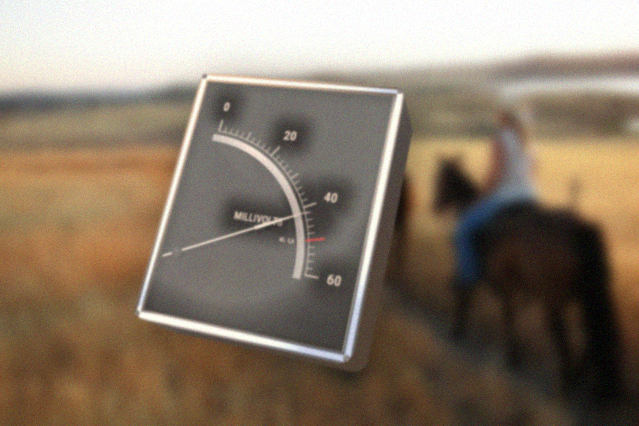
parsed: **42** mV
